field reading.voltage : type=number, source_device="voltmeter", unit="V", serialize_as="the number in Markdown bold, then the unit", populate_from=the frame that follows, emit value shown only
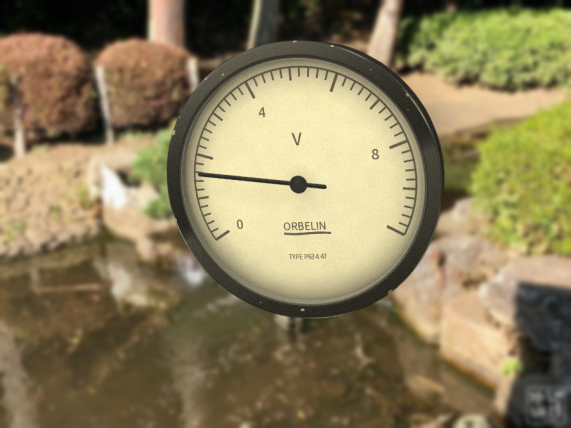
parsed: **1.6** V
